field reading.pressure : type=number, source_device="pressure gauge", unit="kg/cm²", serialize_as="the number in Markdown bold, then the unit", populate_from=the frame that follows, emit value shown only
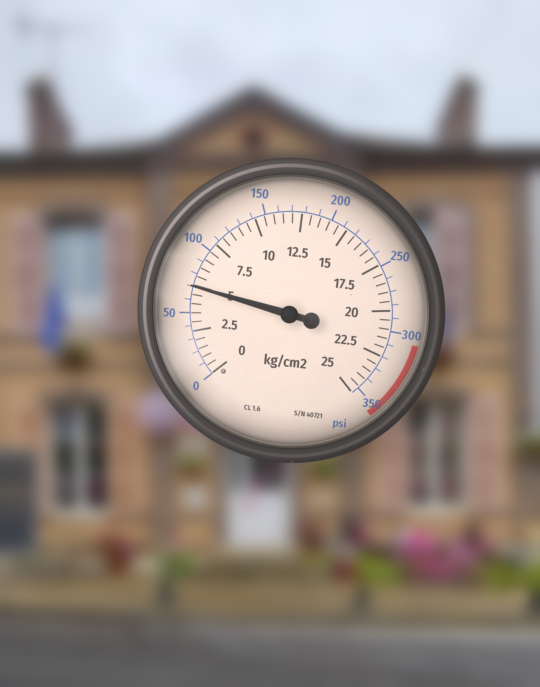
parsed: **5** kg/cm²
